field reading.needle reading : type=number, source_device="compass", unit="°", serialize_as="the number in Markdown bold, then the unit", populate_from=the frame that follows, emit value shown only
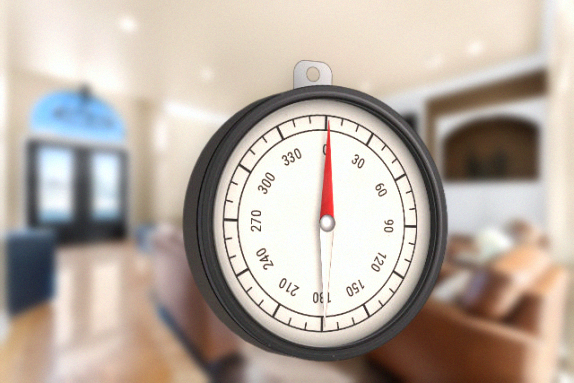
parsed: **0** °
